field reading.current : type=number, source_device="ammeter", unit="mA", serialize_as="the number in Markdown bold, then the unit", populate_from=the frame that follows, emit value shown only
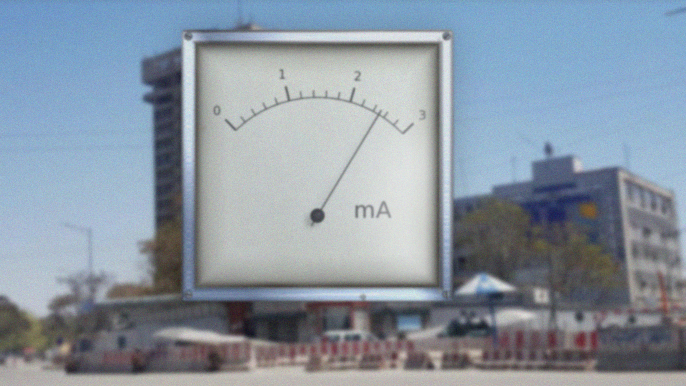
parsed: **2.5** mA
